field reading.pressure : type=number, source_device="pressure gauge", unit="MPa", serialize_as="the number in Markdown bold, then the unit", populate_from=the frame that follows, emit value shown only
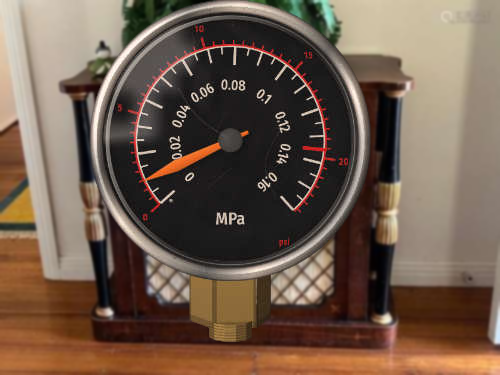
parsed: **0.01** MPa
